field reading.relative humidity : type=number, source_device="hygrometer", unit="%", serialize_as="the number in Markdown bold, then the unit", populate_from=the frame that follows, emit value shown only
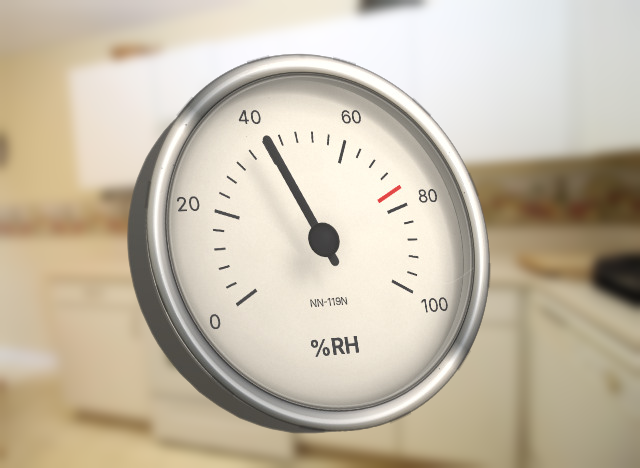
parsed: **40** %
